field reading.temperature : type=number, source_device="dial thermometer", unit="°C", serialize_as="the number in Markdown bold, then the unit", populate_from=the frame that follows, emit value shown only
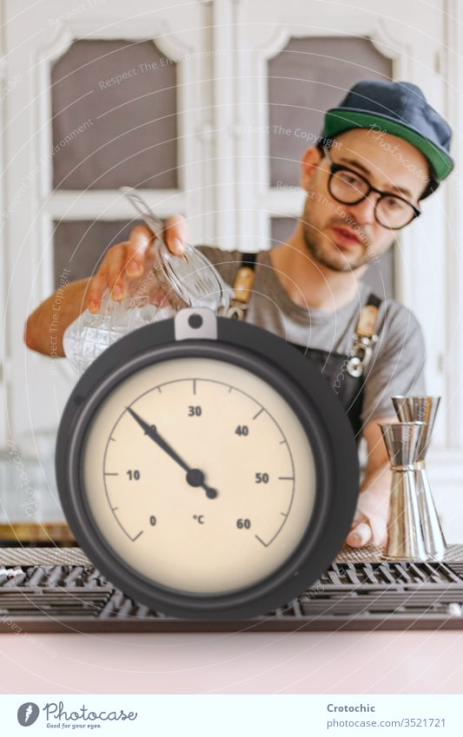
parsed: **20** °C
